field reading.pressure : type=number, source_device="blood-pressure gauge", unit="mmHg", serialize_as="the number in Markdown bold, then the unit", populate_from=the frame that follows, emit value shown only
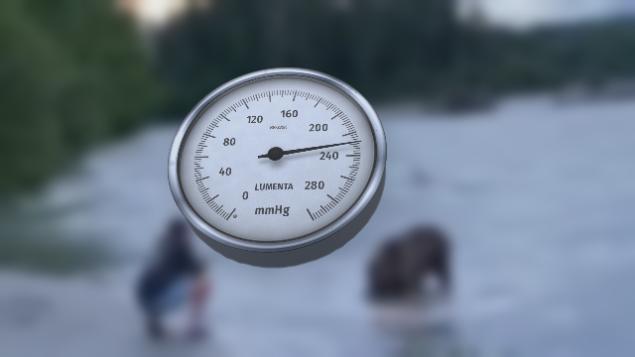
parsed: **230** mmHg
